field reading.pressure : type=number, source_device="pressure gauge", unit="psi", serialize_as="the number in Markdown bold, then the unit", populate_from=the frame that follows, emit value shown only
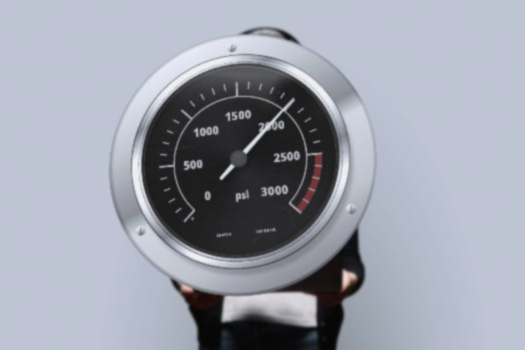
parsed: **2000** psi
